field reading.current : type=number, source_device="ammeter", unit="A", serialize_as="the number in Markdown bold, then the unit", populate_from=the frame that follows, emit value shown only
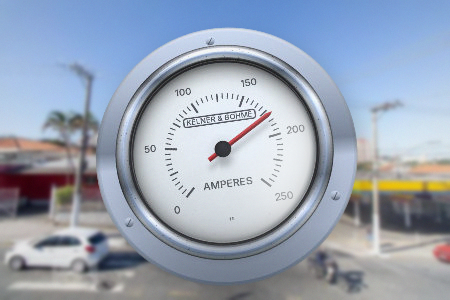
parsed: **180** A
